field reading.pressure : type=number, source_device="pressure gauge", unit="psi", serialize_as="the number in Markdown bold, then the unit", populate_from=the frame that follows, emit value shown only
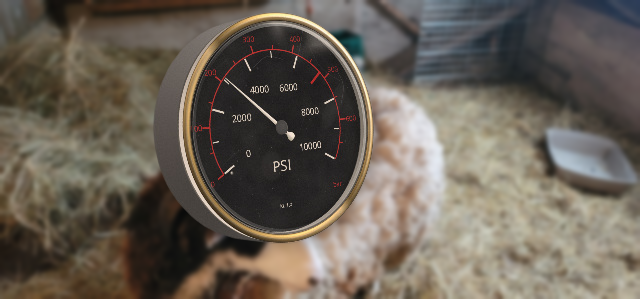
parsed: **3000** psi
